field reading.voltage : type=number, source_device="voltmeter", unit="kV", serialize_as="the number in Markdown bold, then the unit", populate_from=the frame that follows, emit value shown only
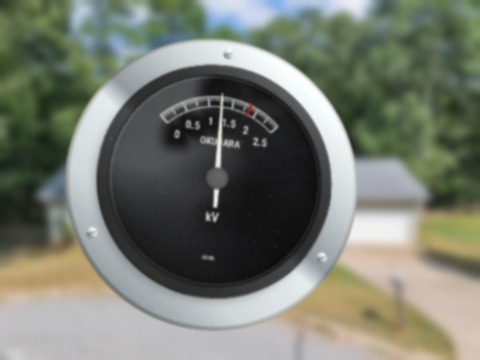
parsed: **1.25** kV
